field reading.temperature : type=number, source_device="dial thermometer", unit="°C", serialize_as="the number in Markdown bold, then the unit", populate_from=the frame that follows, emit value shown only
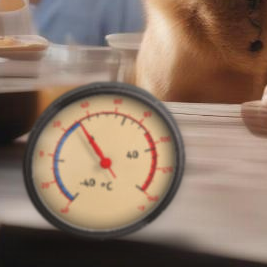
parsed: **0** °C
